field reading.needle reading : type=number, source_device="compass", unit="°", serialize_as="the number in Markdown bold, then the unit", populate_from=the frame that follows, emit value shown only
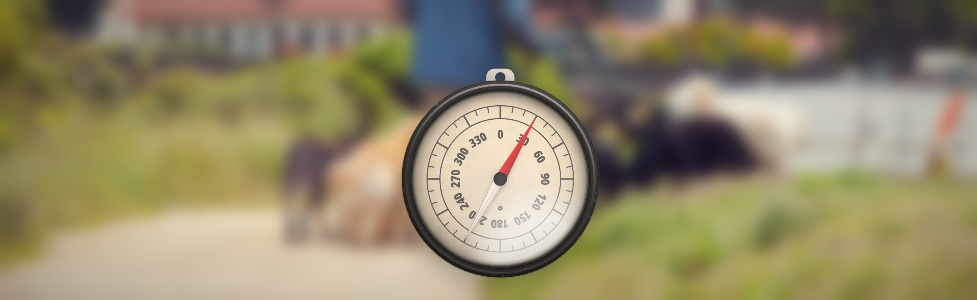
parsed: **30** °
